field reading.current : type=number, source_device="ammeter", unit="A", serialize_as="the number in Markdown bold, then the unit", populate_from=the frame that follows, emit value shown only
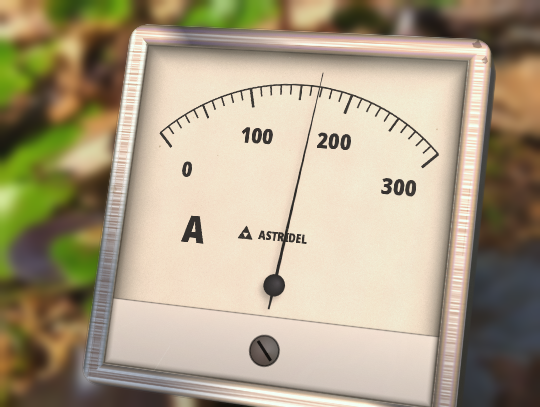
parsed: **170** A
